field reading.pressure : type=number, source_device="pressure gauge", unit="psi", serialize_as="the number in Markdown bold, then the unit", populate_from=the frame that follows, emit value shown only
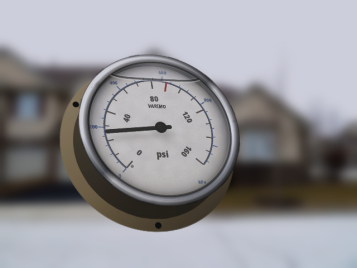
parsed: **25** psi
